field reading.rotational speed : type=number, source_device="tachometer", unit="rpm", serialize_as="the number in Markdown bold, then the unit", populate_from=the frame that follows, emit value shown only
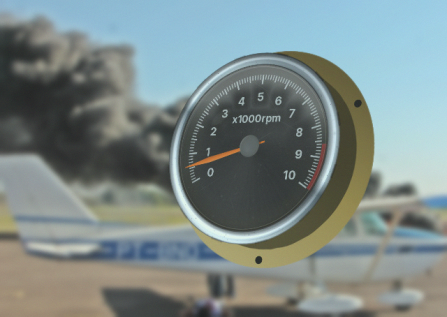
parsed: **500** rpm
